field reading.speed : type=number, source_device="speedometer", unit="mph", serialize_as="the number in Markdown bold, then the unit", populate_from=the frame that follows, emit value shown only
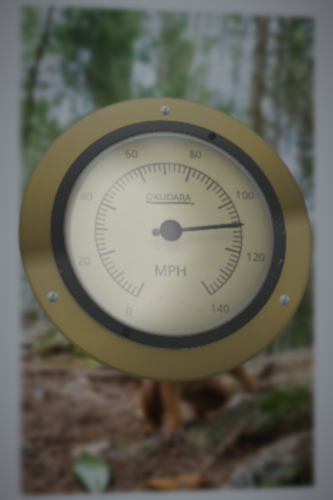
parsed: **110** mph
